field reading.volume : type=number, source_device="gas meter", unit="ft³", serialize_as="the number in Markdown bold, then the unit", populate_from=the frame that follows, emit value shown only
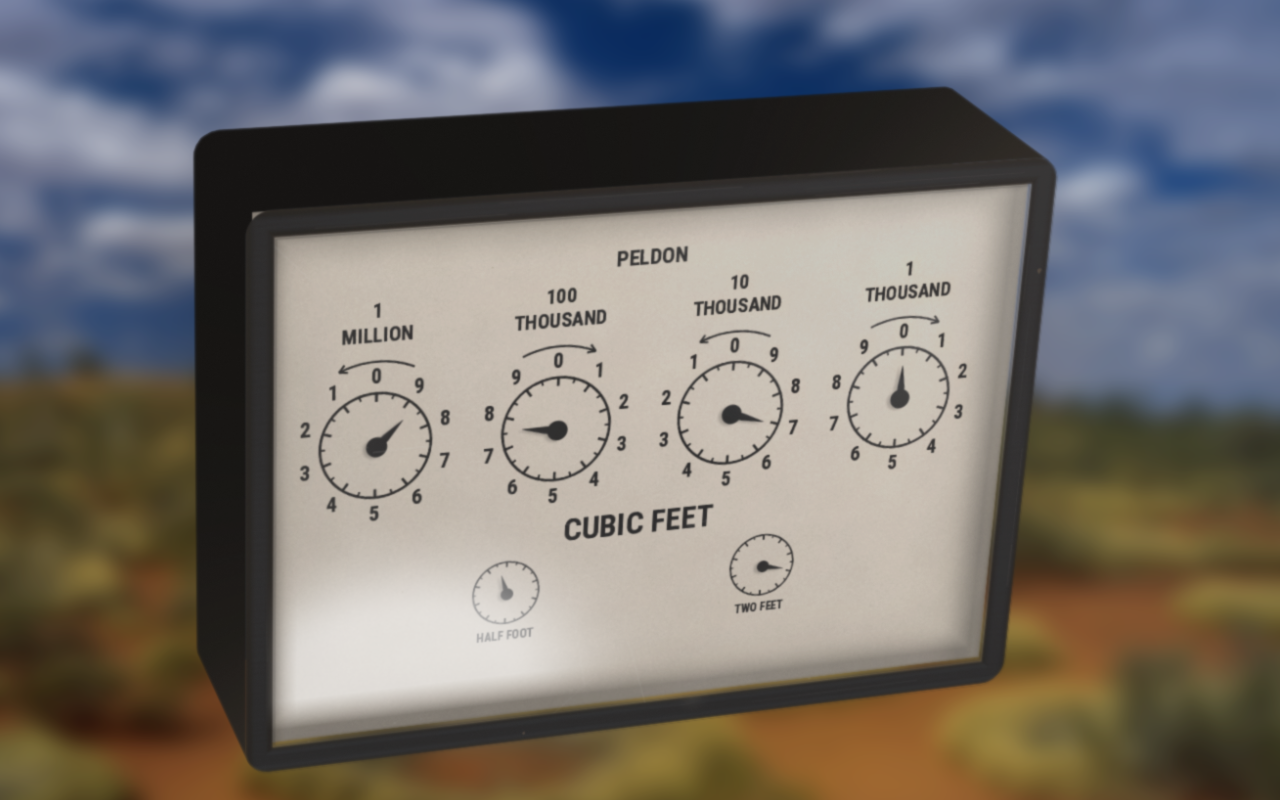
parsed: **877000** ft³
